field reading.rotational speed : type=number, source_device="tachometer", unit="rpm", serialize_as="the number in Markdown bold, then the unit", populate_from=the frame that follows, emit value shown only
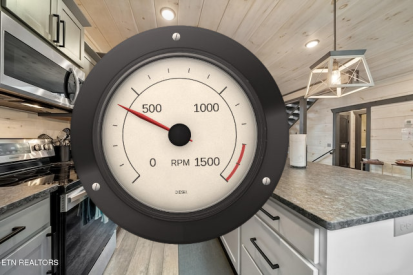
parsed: **400** rpm
